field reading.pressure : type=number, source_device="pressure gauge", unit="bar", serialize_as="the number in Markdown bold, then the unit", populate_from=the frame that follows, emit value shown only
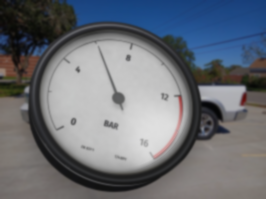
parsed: **6** bar
